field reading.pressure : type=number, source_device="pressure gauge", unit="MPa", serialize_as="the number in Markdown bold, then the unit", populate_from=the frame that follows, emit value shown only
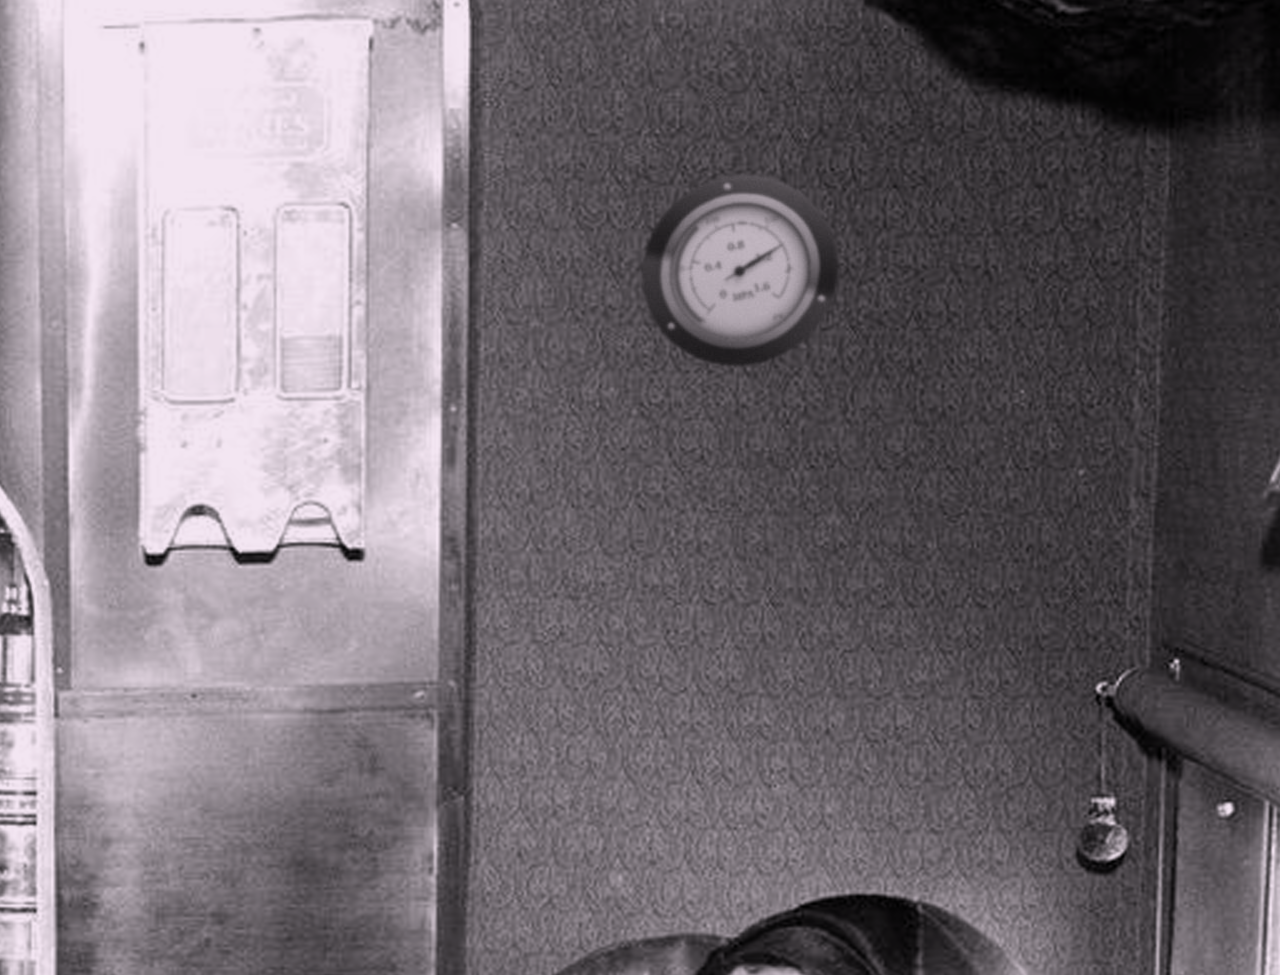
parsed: **1.2** MPa
